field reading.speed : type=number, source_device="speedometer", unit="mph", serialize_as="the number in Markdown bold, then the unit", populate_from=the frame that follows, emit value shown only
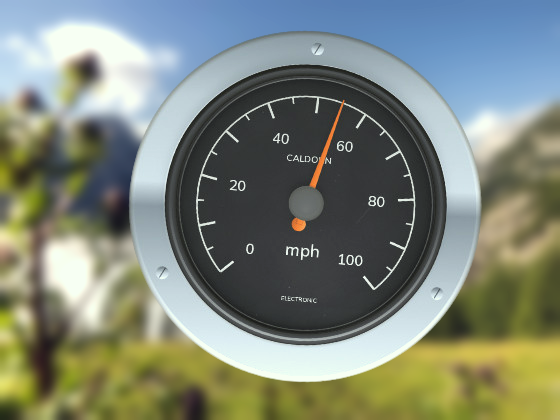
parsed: **55** mph
